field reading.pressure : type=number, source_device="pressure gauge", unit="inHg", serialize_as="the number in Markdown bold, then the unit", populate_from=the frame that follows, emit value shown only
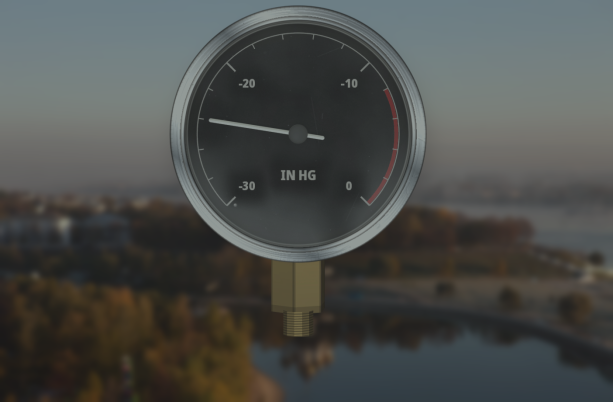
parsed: **-24** inHg
